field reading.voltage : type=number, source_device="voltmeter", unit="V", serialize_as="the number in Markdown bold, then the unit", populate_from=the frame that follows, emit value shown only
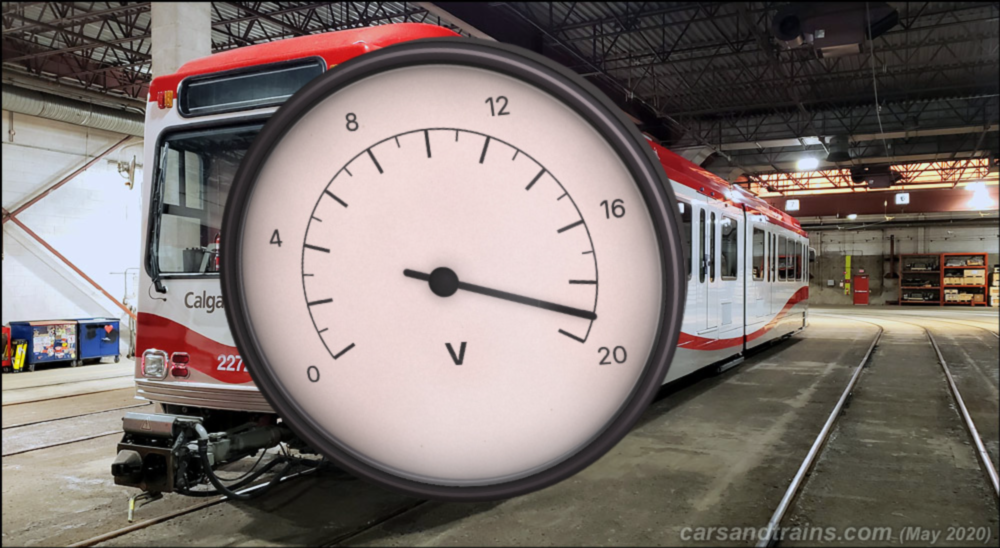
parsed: **19** V
